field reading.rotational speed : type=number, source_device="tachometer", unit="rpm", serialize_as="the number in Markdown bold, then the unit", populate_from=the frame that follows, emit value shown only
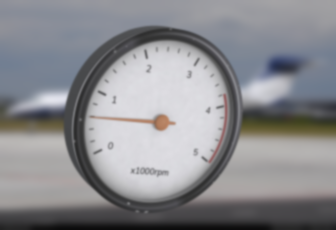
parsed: **600** rpm
